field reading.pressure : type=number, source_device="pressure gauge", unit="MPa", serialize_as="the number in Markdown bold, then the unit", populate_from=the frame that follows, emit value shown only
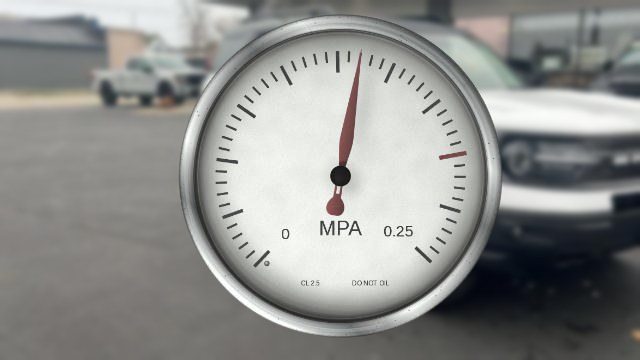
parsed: **0.135** MPa
